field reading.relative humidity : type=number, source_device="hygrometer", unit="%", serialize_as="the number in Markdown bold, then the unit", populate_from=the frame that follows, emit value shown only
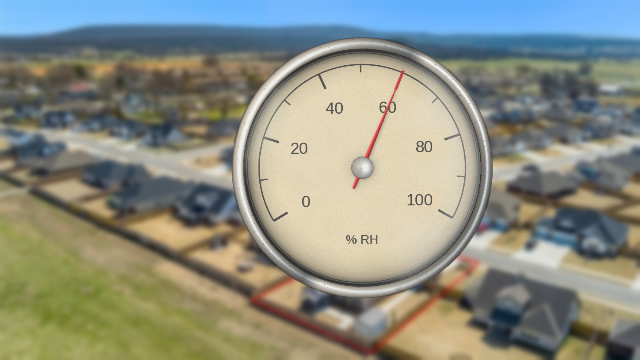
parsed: **60** %
